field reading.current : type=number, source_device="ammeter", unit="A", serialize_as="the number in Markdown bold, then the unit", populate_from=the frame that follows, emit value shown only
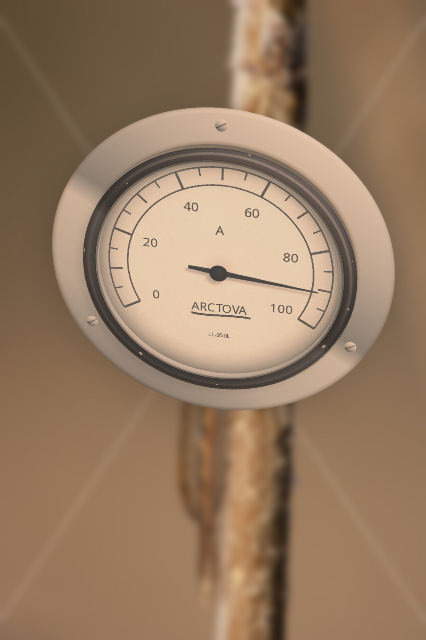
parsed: **90** A
